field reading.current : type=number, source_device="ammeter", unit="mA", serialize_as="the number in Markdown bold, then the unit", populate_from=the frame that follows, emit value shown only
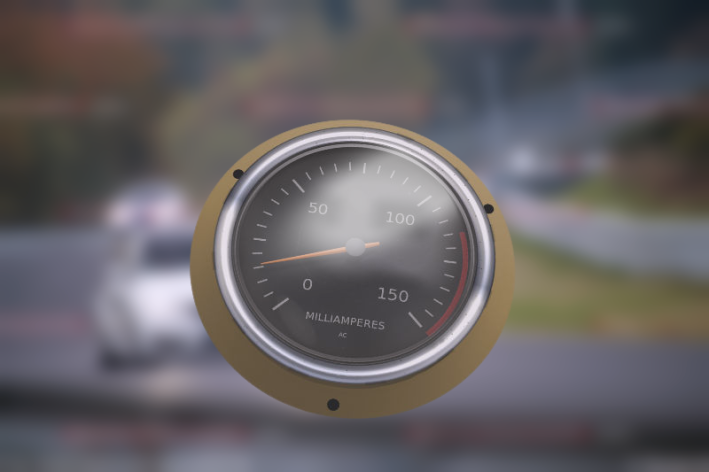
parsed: **15** mA
